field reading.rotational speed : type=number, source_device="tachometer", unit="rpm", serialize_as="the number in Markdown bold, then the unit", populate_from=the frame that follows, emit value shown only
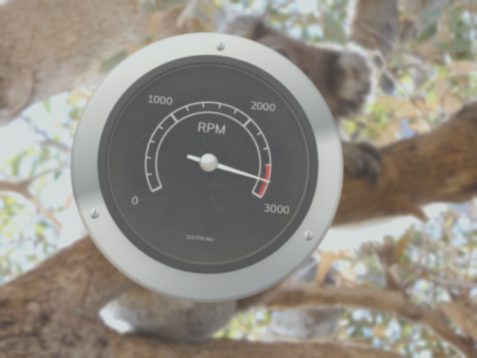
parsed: **2800** rpm
